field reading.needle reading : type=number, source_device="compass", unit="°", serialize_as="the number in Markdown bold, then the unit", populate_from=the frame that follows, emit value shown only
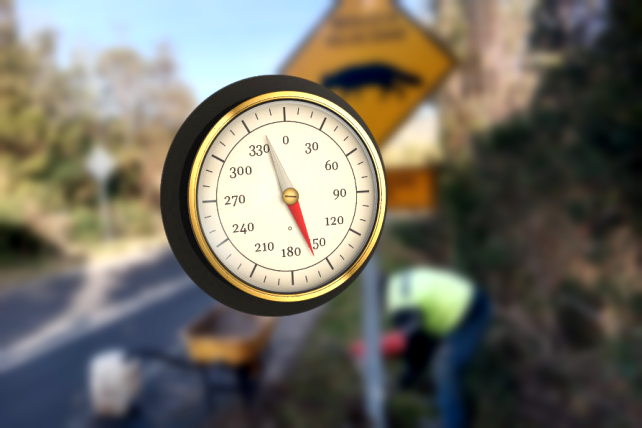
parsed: **160** °
